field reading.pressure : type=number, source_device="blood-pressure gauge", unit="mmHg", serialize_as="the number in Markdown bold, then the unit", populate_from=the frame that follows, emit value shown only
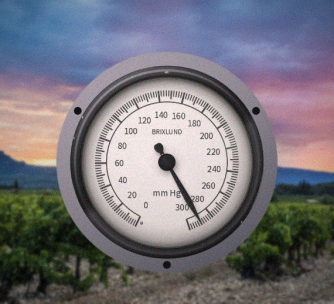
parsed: **290** mmHg
